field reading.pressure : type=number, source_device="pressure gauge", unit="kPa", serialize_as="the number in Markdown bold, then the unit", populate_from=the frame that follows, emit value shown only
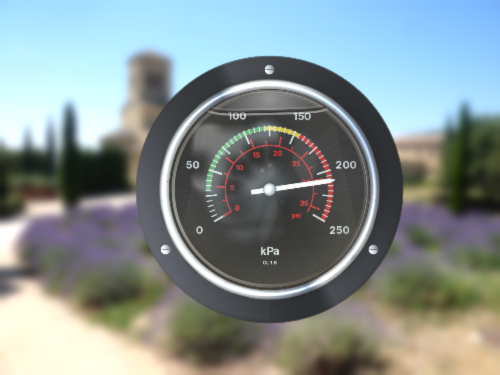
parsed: **210** kPa
